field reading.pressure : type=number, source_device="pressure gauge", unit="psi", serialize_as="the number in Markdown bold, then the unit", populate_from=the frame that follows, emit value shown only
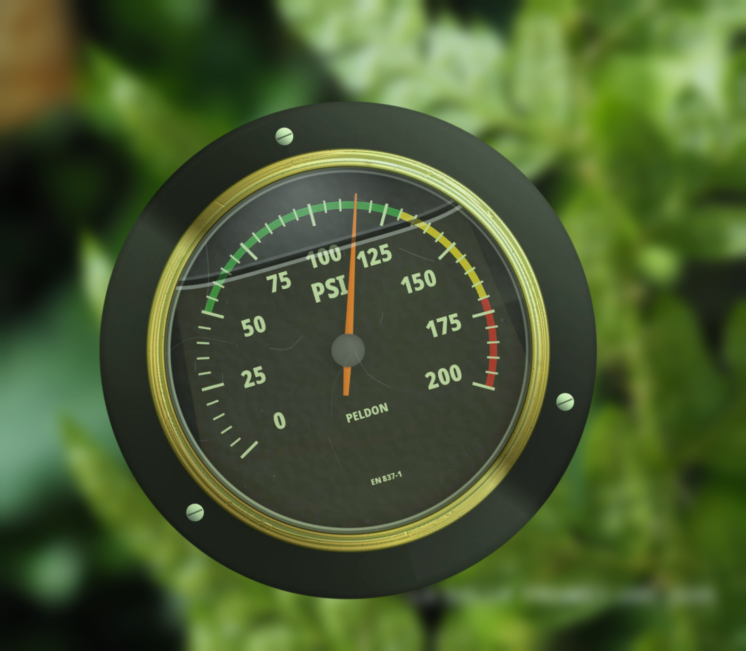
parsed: **115** psi
